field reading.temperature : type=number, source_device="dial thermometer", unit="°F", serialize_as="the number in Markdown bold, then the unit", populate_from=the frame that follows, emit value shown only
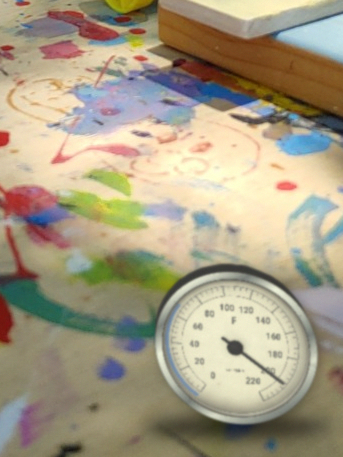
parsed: **200** °F
